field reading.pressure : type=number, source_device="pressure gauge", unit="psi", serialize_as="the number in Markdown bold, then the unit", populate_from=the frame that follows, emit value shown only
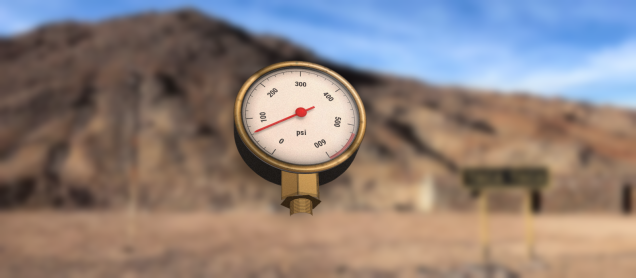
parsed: **60** psi
